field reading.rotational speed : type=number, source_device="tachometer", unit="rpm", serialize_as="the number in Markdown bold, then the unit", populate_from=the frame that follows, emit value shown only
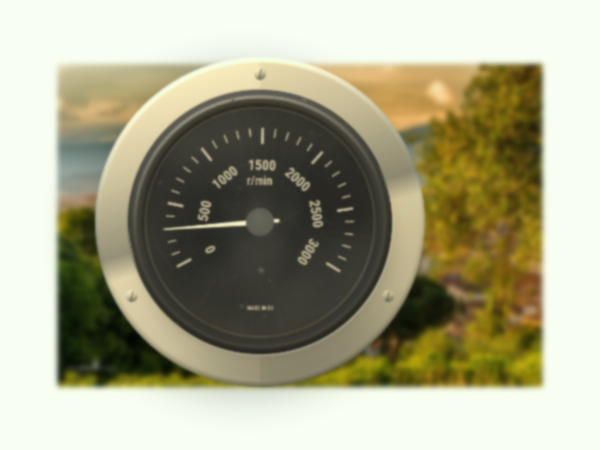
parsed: **300** rpm
